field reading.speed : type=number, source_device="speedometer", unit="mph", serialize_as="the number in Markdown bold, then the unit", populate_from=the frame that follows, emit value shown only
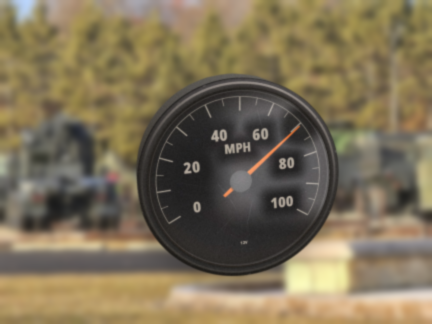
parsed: **70** mph
